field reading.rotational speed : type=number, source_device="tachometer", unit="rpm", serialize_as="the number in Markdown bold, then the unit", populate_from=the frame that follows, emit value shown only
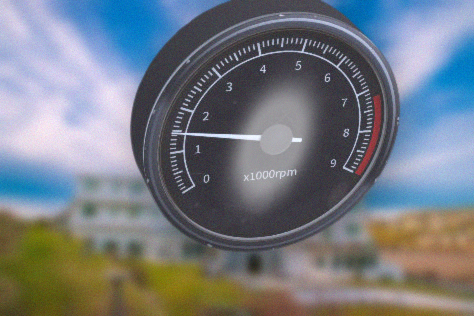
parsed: **1500** rpm
